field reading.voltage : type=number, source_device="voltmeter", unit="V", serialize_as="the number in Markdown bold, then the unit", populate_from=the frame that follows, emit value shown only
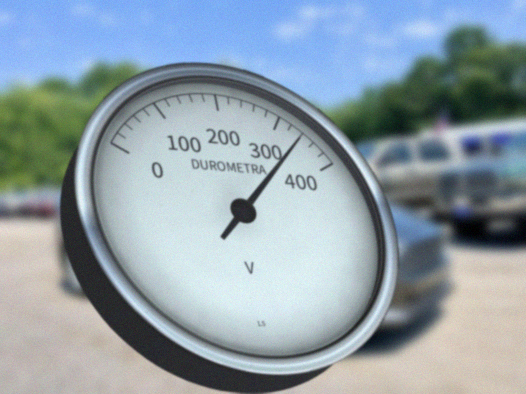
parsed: **340** V
